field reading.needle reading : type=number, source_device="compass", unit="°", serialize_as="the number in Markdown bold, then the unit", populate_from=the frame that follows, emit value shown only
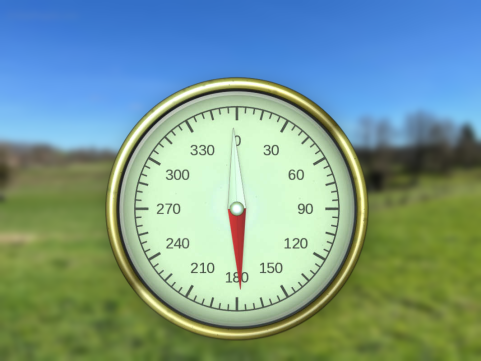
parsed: **177.5** °
